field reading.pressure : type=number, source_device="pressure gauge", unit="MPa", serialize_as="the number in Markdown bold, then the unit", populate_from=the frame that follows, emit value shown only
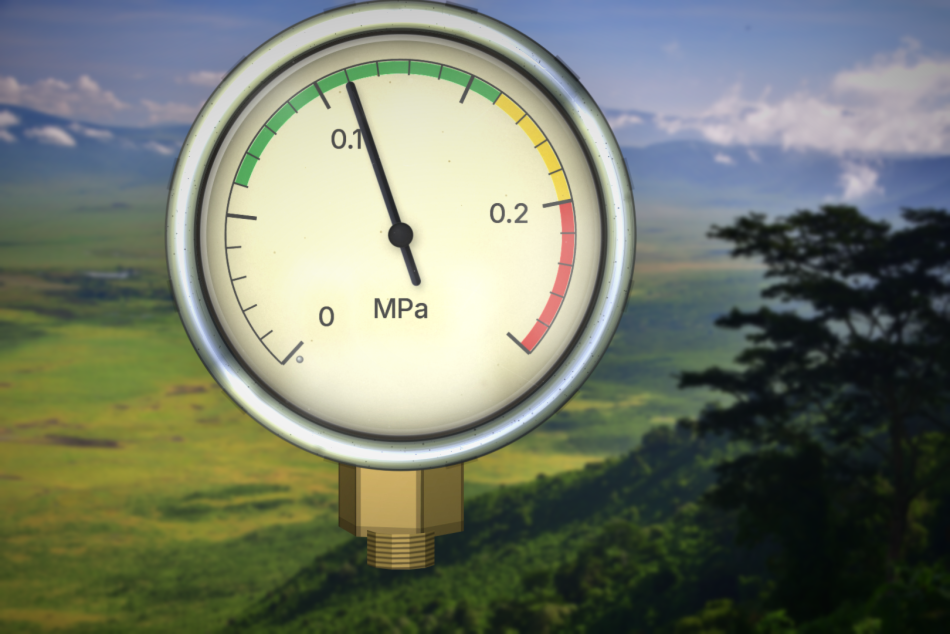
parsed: **0.11** MPa
